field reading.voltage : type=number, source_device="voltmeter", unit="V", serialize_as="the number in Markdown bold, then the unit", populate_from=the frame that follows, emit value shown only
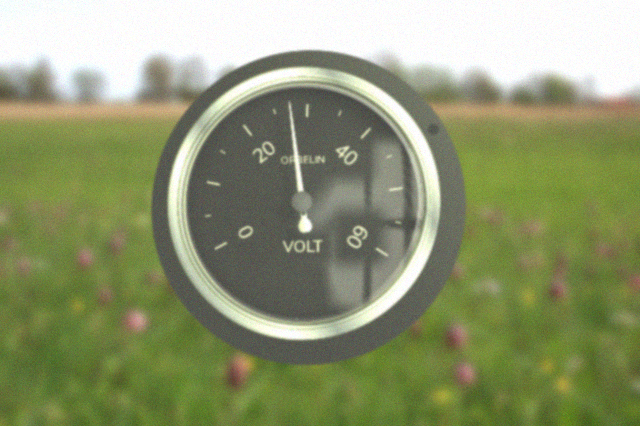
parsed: **27.5** V
